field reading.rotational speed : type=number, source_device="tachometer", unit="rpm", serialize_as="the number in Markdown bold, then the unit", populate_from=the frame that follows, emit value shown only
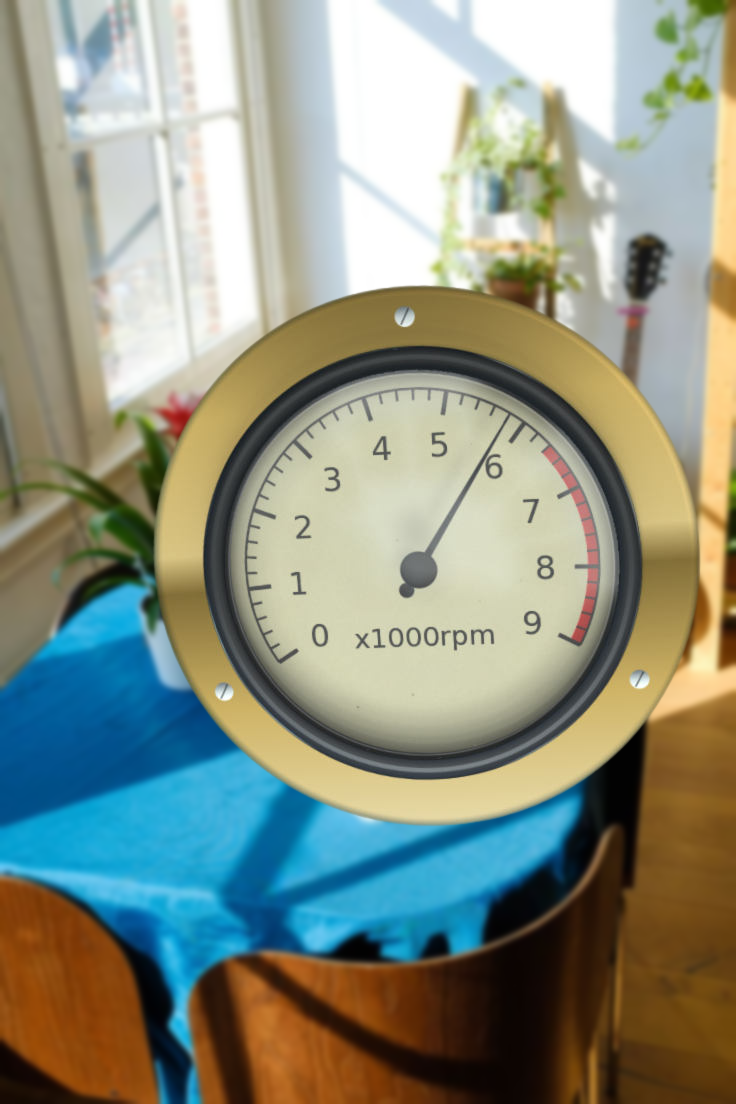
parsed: **5800** rpm
